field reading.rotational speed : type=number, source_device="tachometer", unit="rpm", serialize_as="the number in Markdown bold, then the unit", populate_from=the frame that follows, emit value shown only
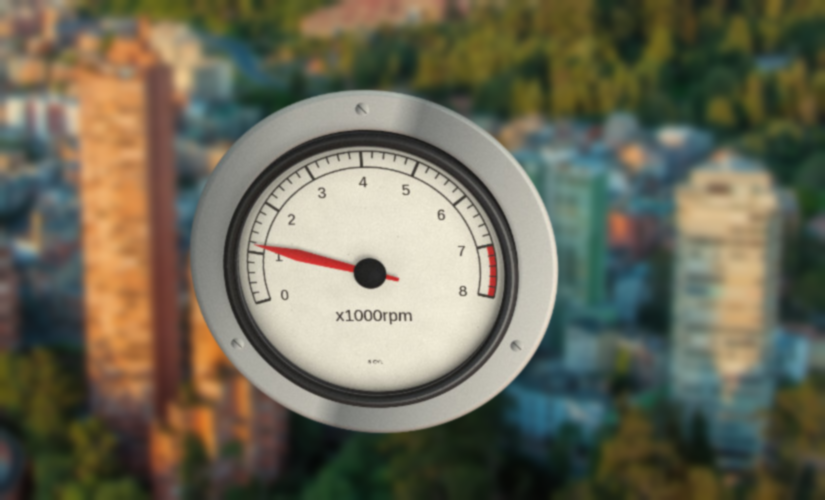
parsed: **1200** rpm
